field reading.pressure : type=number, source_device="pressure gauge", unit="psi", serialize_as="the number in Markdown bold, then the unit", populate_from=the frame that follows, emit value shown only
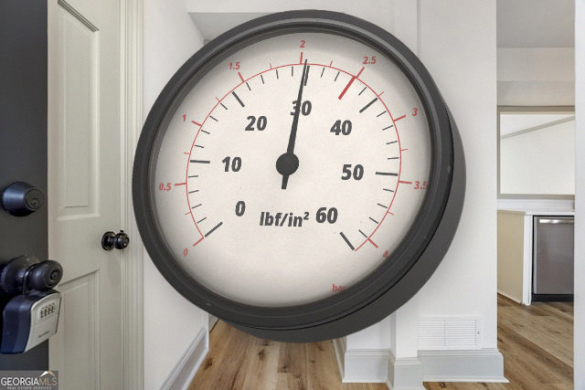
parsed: **30** psi
